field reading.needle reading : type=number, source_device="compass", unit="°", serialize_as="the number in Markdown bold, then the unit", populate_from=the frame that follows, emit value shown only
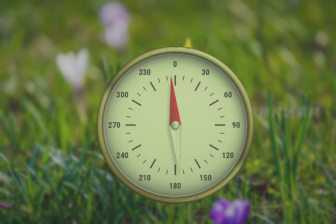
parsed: **355** °
